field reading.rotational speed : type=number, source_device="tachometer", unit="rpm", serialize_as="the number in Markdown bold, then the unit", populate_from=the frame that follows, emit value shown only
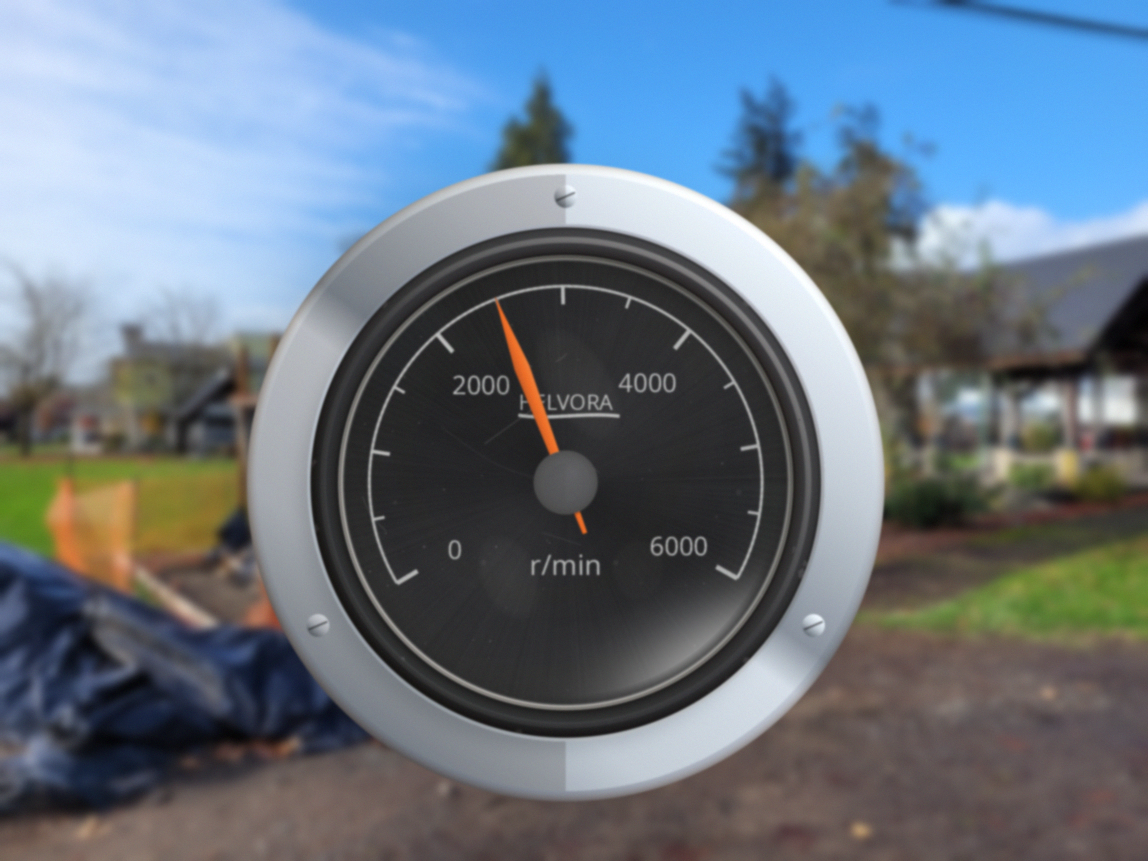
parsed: **2500** rpm
